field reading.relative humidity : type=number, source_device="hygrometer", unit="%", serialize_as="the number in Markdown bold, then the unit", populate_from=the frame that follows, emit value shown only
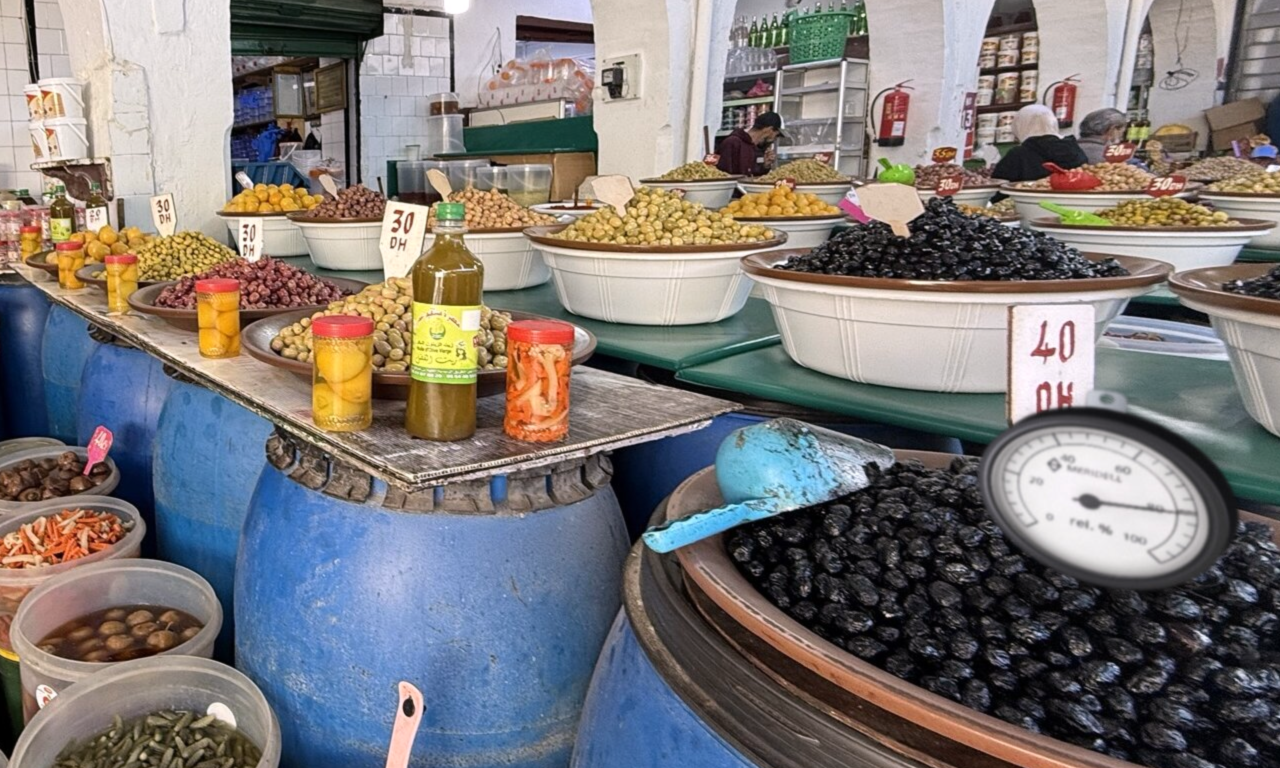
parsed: **80** %
